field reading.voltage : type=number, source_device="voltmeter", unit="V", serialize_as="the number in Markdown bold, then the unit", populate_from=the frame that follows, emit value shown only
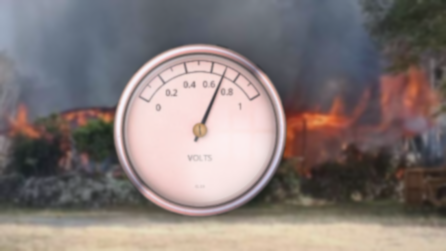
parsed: **0.7** V
